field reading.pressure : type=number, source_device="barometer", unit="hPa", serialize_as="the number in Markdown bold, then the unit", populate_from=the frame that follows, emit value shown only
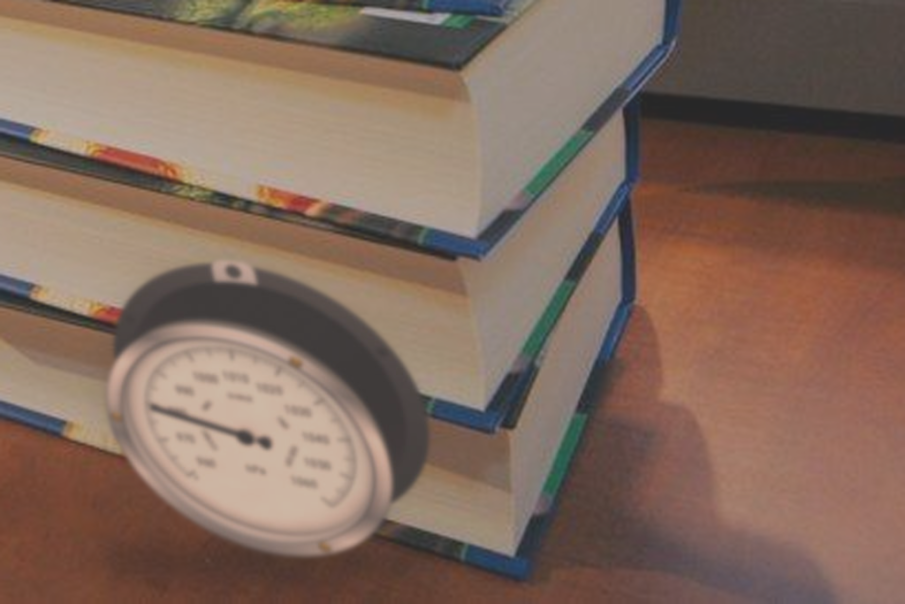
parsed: **980** hPa
